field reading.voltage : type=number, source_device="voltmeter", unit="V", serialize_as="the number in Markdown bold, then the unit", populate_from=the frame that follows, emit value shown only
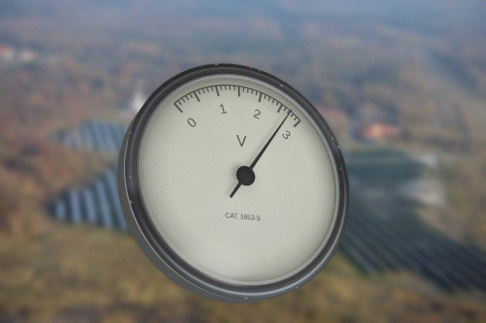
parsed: **2.7** V
